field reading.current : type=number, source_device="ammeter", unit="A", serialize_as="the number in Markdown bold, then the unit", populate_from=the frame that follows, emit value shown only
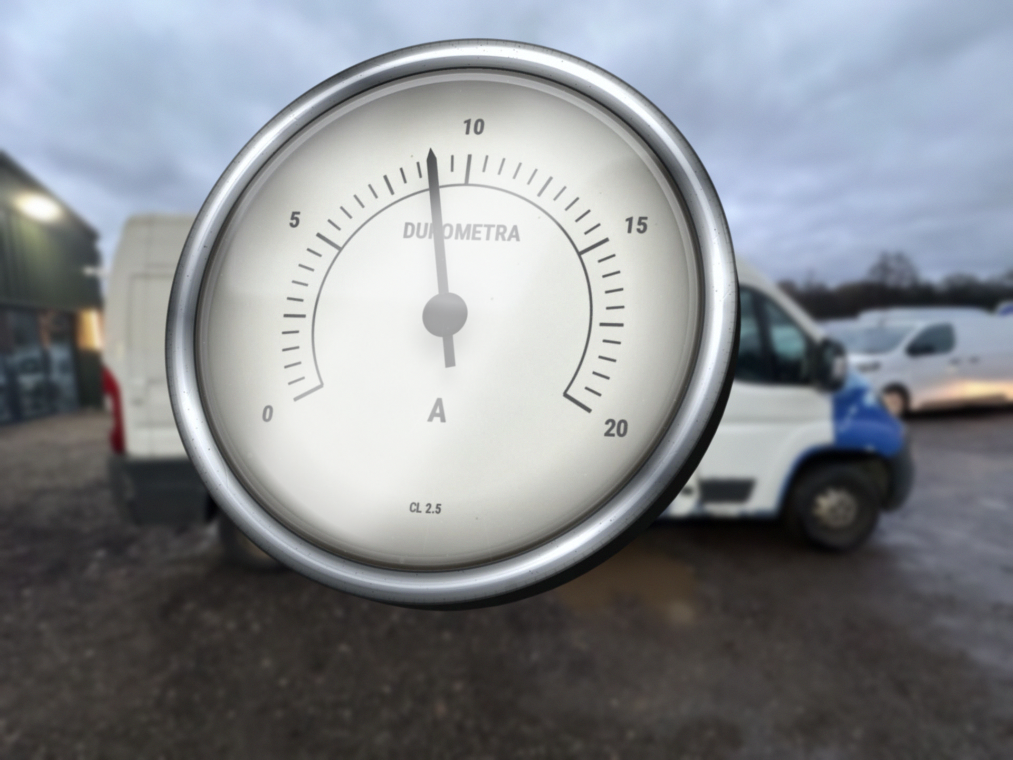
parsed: **9** A
